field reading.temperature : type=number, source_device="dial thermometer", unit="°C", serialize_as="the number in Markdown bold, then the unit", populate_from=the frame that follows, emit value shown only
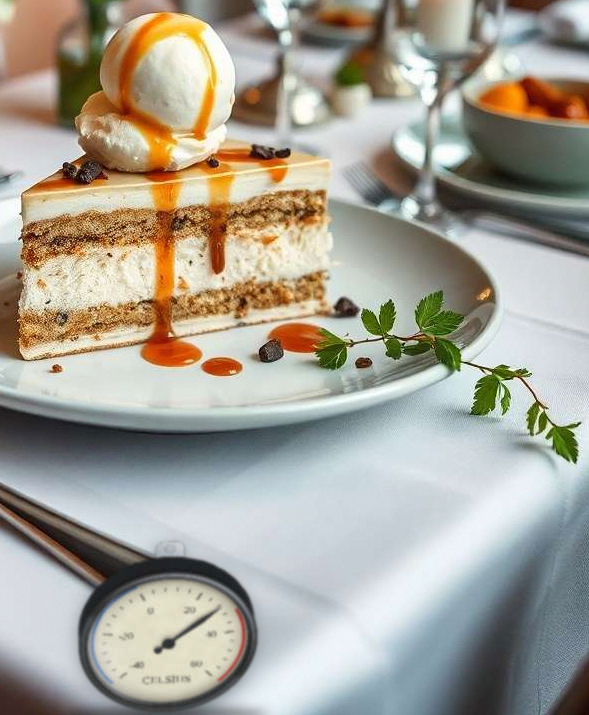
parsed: **28** °C
